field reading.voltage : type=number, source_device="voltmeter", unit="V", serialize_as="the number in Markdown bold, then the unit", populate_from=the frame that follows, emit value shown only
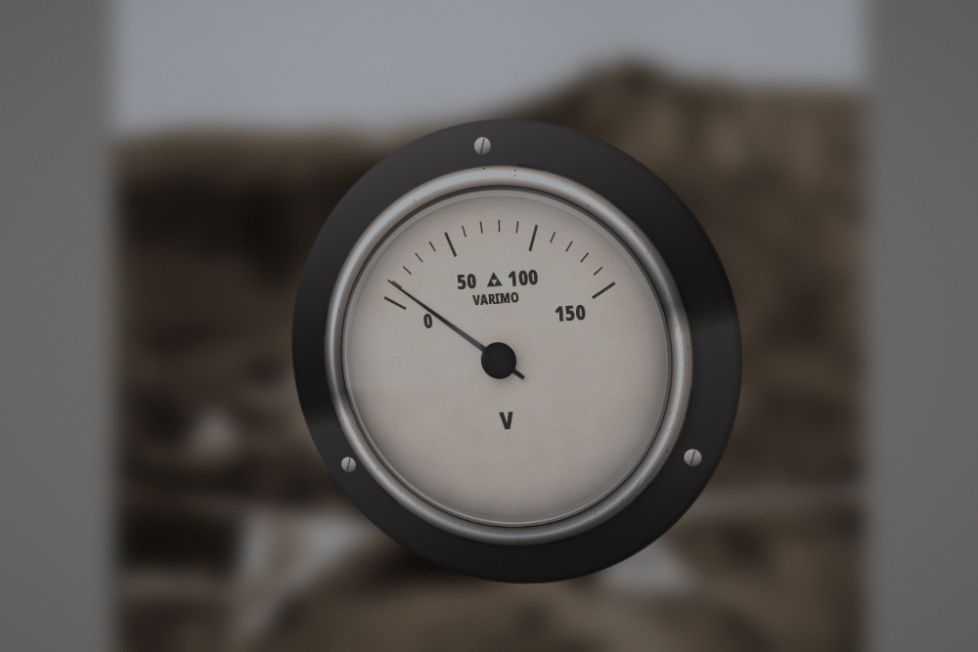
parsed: **10** V
